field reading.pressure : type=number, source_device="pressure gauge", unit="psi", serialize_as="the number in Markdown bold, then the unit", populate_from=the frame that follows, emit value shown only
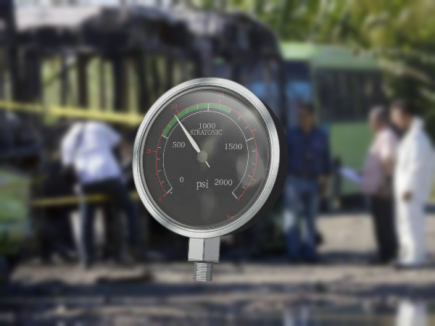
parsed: **700** psi
